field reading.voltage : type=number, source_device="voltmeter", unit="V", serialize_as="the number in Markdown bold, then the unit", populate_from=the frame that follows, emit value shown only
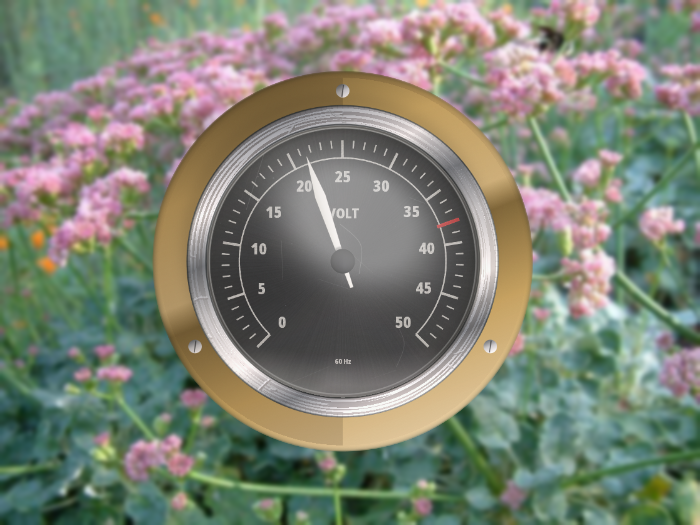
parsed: **21.5** V
